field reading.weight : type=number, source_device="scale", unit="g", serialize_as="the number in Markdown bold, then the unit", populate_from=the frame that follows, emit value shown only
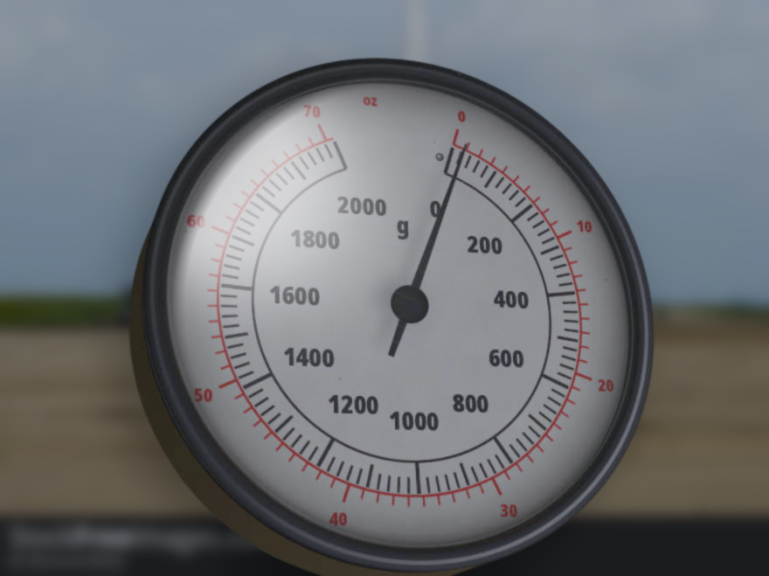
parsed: **20** g
